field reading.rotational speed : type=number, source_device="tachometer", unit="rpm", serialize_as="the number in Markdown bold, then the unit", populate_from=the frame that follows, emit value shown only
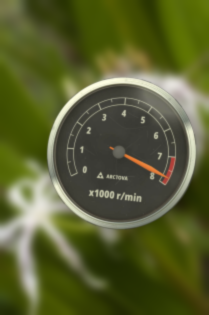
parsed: **7750** rpm
